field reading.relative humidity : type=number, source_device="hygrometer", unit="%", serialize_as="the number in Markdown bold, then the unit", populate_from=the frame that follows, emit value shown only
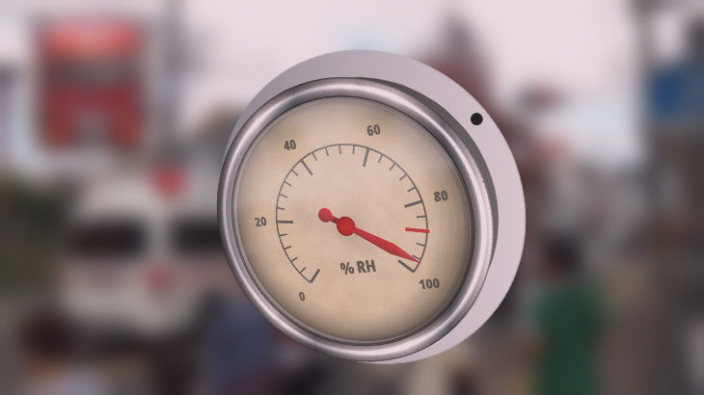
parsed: **96** %
